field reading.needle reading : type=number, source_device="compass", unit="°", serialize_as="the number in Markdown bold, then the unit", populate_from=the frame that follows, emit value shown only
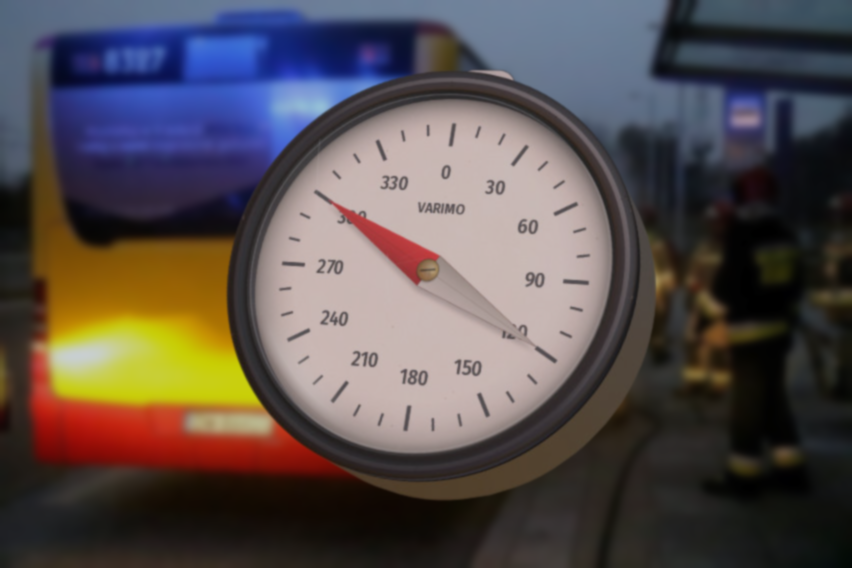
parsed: **300** °
